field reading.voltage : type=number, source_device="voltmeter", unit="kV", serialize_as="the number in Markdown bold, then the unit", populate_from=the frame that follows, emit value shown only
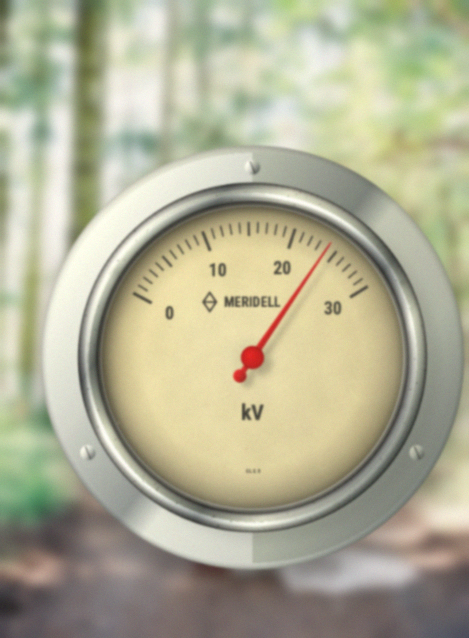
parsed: **24** kV
